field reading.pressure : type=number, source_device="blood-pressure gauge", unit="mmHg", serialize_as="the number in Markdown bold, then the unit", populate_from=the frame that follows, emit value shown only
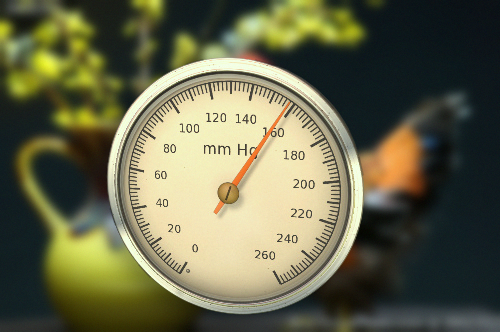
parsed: **158** mmHg
